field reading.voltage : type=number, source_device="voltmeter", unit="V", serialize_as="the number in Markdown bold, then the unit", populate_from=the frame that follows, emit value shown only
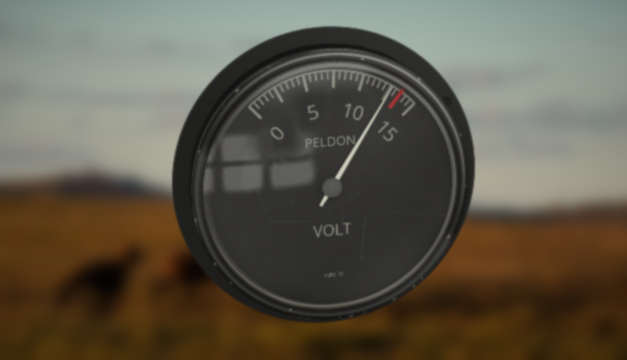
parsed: **12.5** V
